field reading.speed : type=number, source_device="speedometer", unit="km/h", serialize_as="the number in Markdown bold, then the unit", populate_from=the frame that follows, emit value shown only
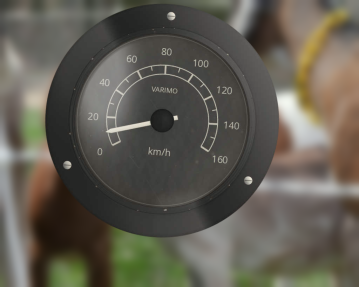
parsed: **10** km/h
